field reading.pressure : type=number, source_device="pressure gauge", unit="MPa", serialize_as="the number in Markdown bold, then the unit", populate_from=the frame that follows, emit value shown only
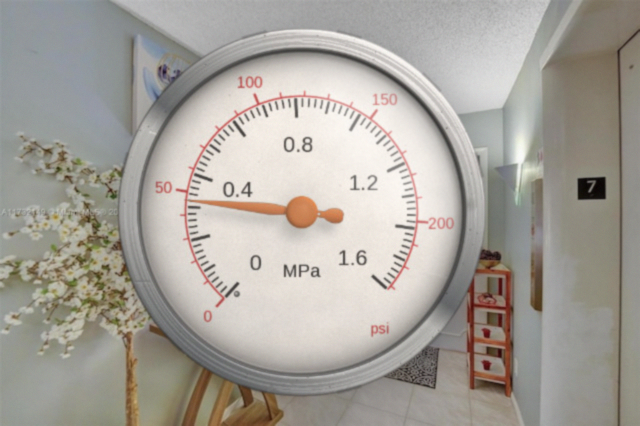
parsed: **0.32** MPa
